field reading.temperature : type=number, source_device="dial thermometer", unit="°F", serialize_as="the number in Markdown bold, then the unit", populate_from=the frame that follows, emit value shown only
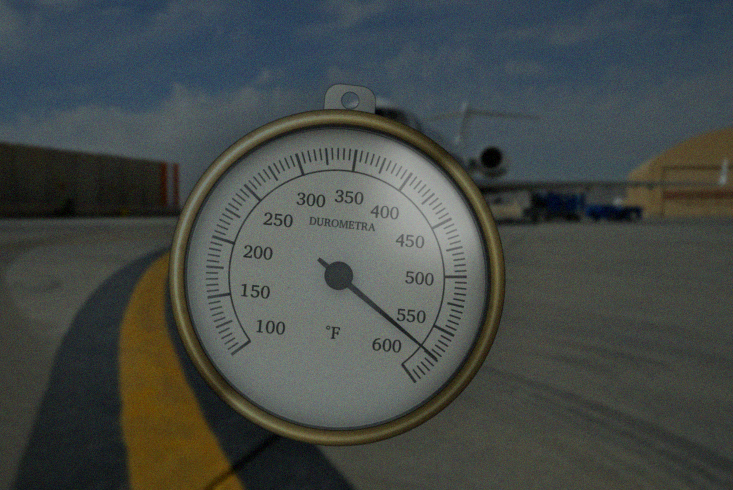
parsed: **575** °F
